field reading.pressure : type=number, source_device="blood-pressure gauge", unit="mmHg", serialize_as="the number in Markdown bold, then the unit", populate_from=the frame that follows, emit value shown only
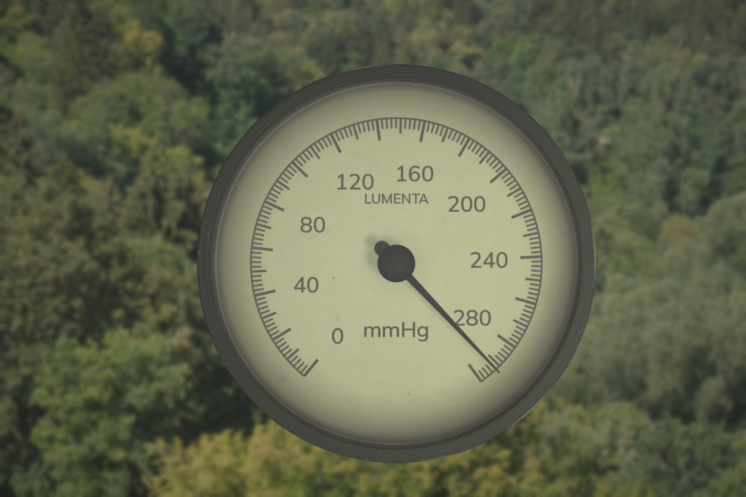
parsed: **292** mmHg
